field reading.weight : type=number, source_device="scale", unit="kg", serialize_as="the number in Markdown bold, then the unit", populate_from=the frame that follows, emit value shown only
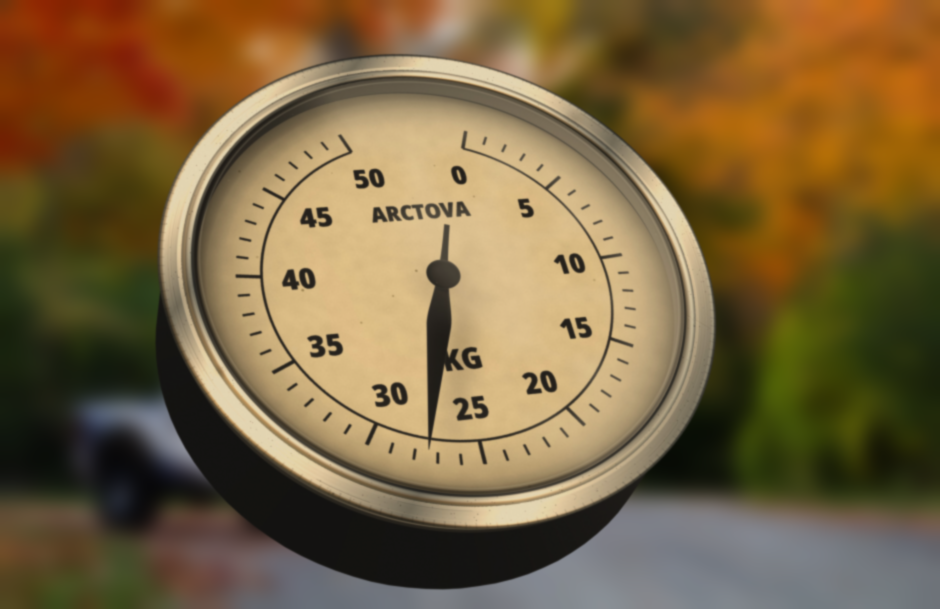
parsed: **27.5** kg
